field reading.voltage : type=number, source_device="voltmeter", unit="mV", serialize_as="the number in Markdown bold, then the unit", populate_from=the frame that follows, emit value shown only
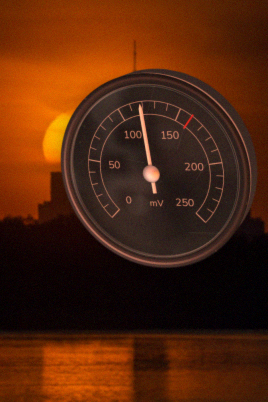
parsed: **120** mV
